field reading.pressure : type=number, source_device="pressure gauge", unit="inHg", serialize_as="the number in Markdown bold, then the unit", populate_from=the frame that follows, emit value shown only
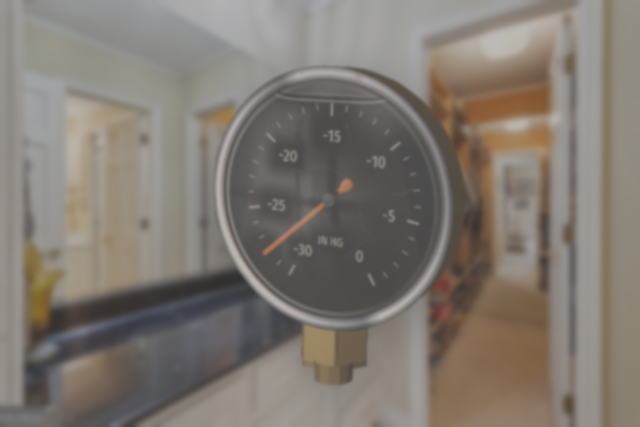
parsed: **-28** inHg
